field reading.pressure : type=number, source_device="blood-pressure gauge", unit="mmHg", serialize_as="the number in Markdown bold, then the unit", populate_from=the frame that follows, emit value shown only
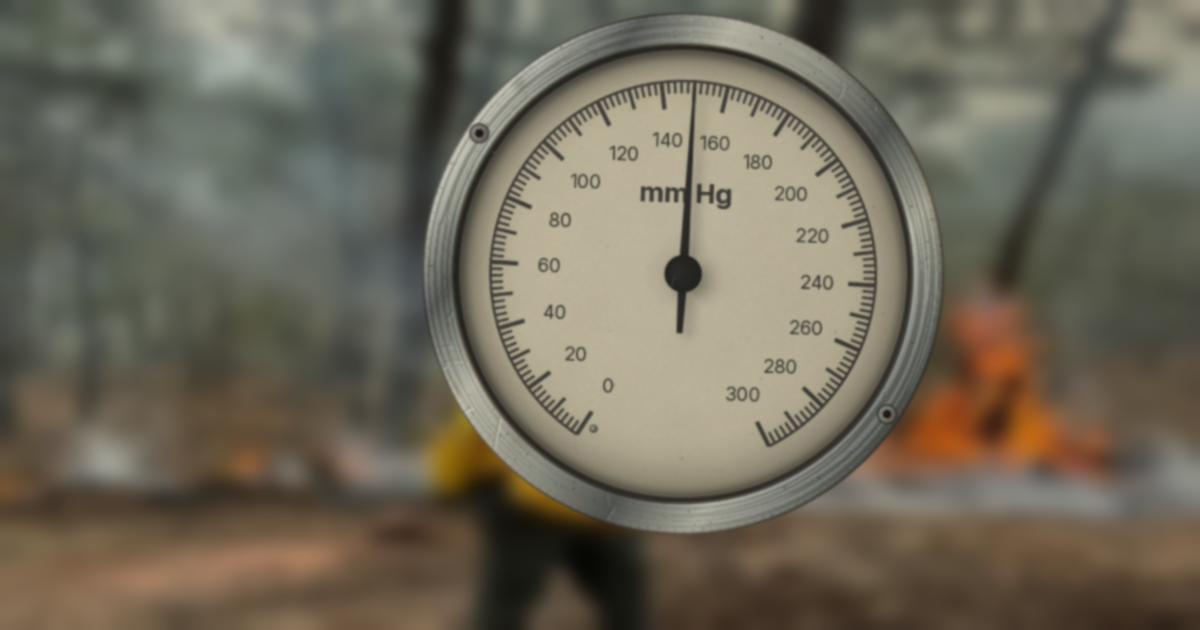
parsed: **150** mmHg
